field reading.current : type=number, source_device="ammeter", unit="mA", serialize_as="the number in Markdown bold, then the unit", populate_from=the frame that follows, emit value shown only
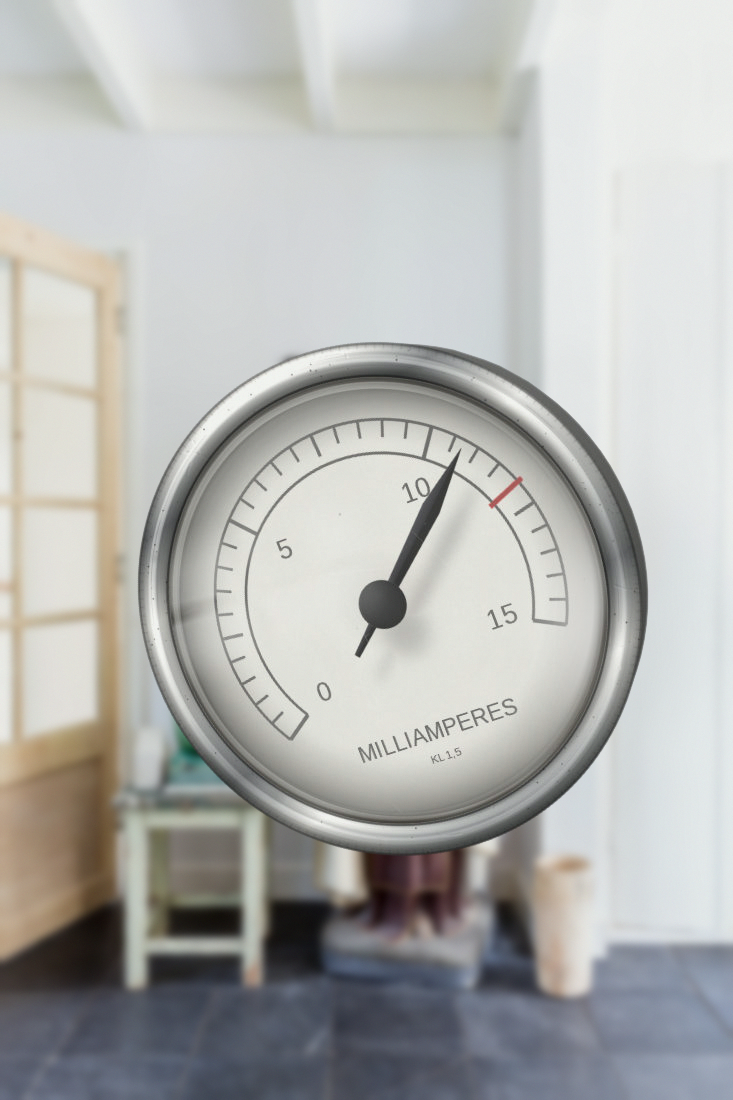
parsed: **10.75** mA
